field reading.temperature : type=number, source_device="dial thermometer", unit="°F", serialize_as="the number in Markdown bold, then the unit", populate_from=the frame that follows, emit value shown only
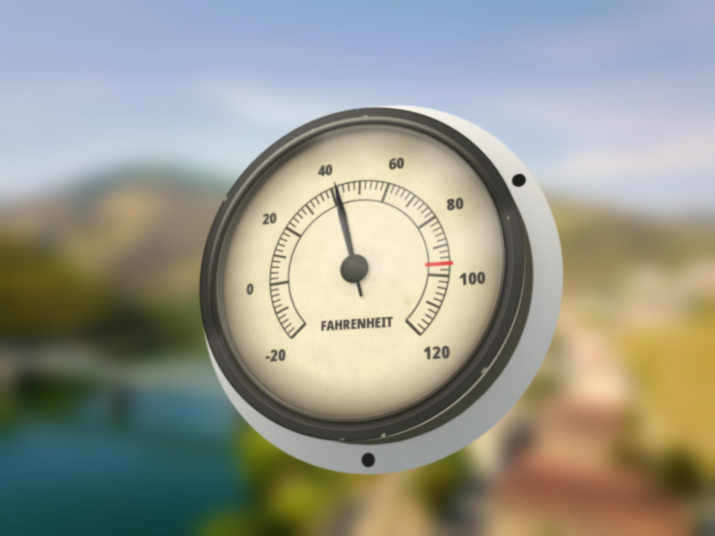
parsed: **42** °F
